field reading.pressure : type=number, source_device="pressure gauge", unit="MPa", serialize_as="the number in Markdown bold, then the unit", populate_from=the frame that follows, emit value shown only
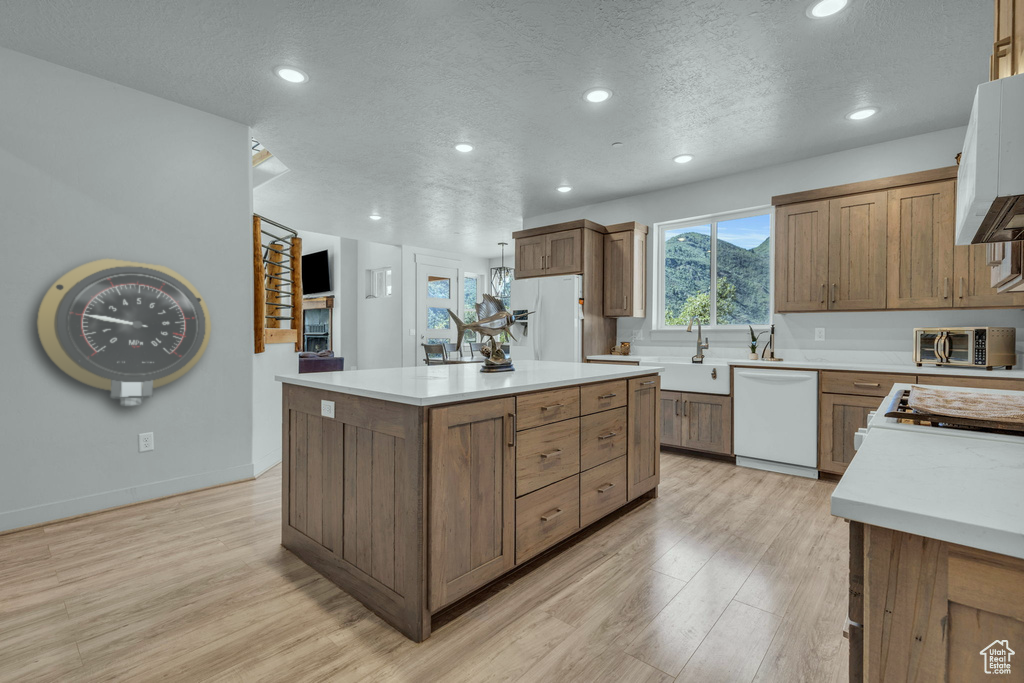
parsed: **2** MPa
